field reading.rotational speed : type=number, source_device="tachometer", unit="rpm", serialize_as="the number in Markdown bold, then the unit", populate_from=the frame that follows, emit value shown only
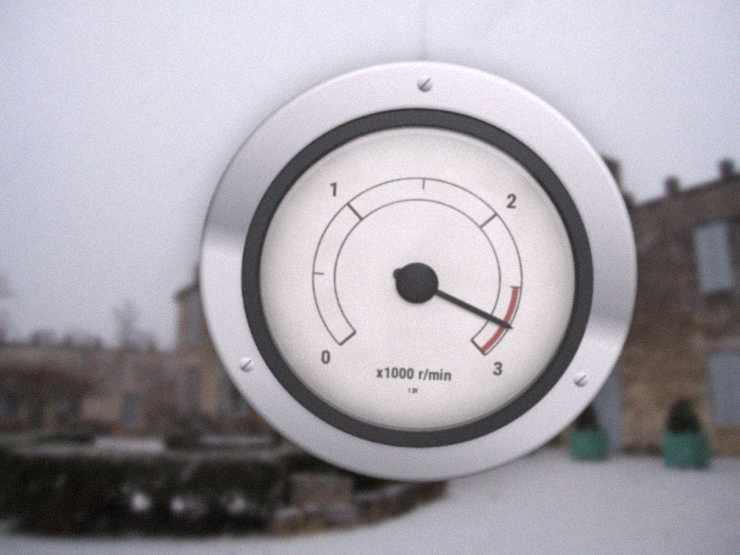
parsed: **2750** rpm
